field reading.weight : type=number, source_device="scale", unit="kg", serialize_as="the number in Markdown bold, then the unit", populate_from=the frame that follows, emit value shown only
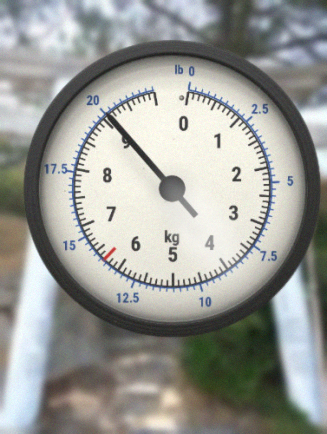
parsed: **9.1** kg
